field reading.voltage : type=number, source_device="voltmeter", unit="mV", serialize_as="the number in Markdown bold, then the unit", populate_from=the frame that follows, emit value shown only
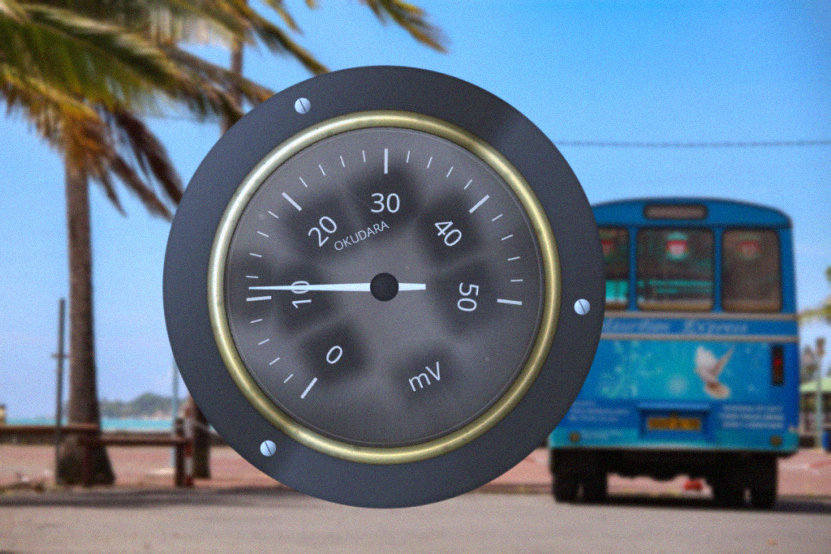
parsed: **11** mV
